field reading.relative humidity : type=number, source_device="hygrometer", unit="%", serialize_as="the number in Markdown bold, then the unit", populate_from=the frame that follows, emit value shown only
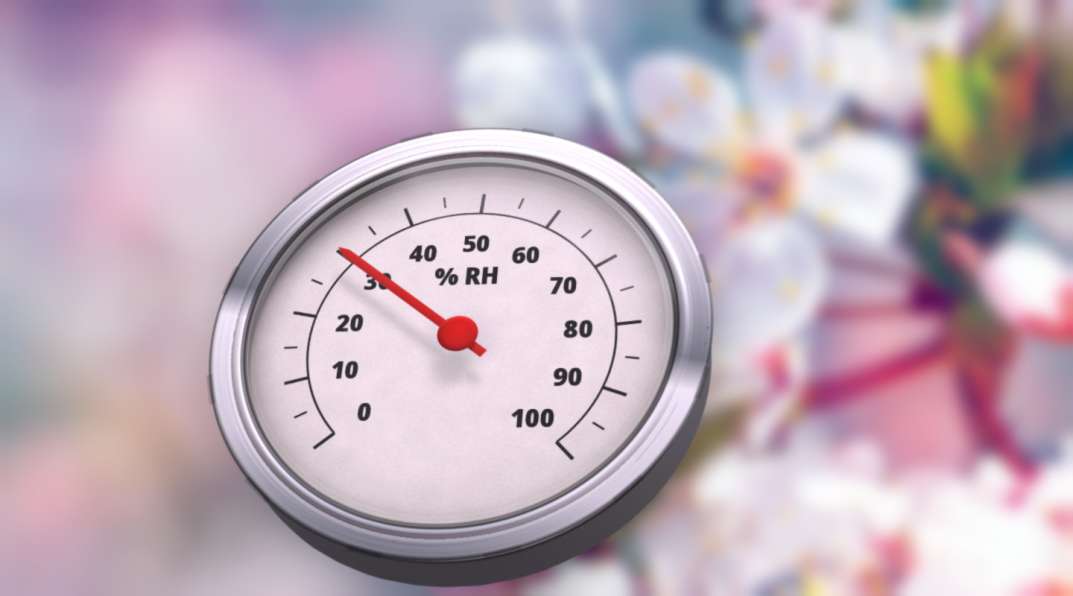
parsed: **30** %
